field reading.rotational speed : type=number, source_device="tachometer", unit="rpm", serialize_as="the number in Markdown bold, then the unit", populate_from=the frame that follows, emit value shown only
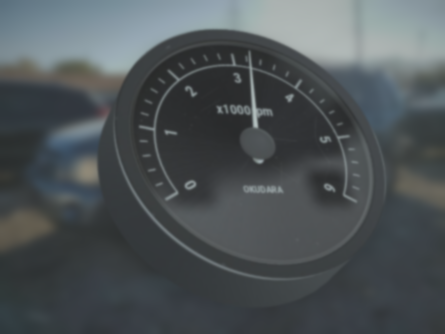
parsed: **3200** rpm
